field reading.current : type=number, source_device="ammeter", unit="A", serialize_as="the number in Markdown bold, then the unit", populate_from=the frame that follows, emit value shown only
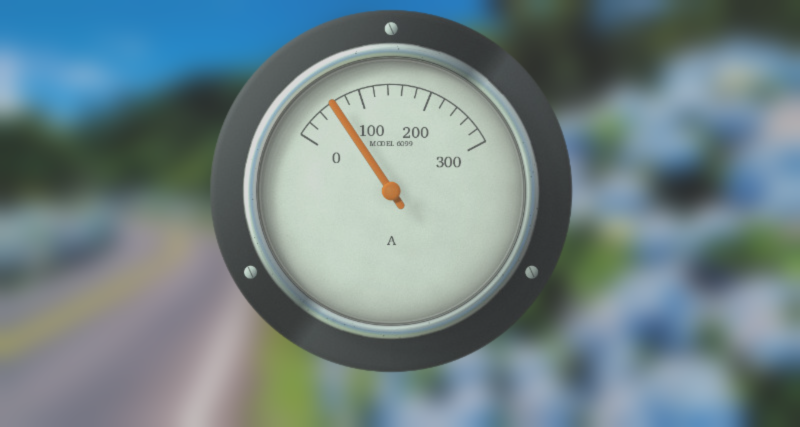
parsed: **60** A
